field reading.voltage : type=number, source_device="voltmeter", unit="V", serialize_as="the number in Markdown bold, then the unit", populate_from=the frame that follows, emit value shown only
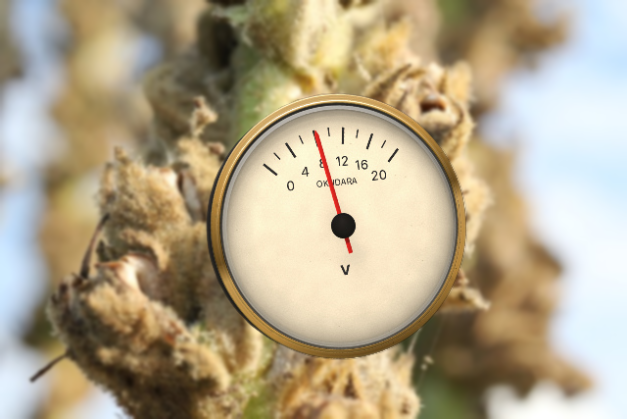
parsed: **8** V
